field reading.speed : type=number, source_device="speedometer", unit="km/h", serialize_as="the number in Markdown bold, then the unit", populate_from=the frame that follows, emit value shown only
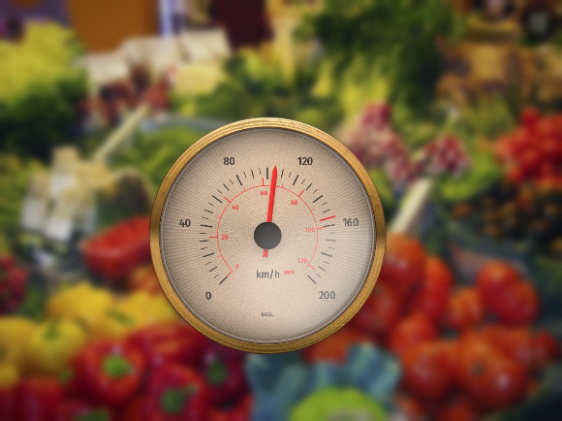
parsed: **105** km/h
